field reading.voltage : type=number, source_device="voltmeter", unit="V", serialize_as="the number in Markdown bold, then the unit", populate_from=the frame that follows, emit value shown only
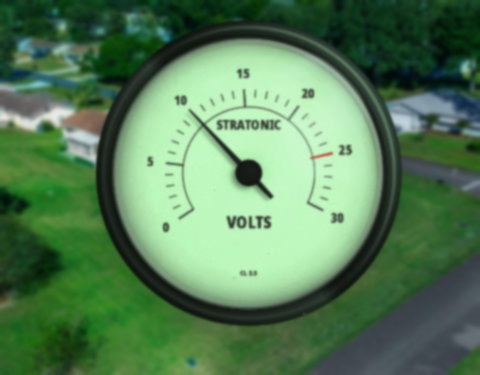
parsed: **10** V
